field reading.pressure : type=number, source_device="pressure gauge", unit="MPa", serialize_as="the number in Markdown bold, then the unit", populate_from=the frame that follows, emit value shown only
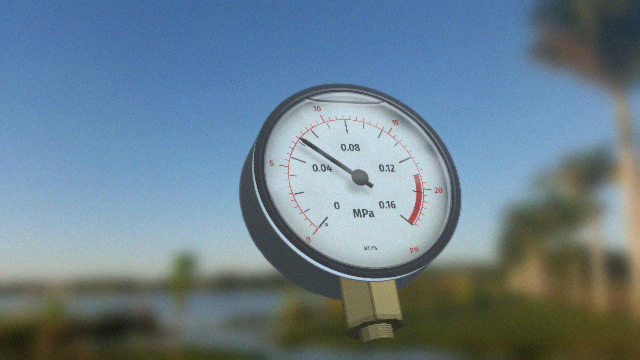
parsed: **0.05** MPa
